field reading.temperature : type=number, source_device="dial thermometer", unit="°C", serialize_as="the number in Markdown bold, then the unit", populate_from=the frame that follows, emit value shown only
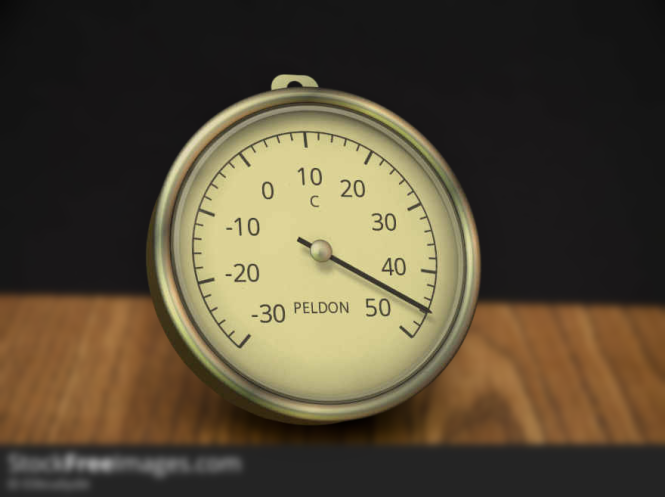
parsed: **46** °C
